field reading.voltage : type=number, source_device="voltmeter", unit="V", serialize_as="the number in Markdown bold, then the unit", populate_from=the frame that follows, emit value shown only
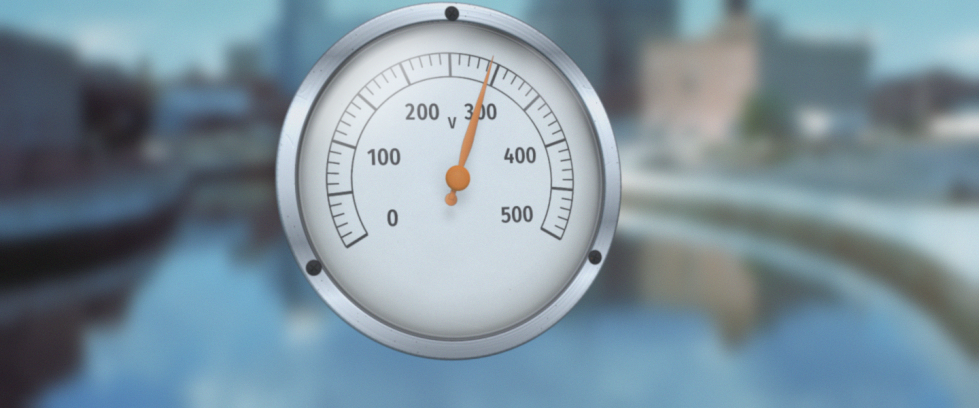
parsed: **290** V
